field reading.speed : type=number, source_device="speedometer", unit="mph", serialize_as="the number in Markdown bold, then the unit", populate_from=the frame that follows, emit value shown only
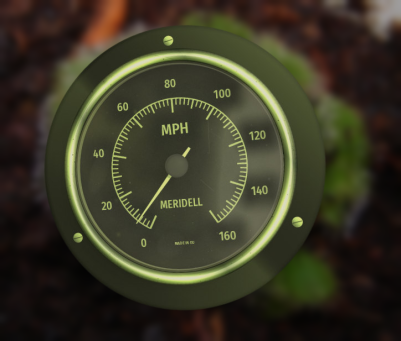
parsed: **6** mph
